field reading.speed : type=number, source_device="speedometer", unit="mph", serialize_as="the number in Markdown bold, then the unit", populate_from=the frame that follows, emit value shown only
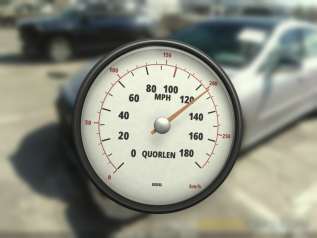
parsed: **125** mph
